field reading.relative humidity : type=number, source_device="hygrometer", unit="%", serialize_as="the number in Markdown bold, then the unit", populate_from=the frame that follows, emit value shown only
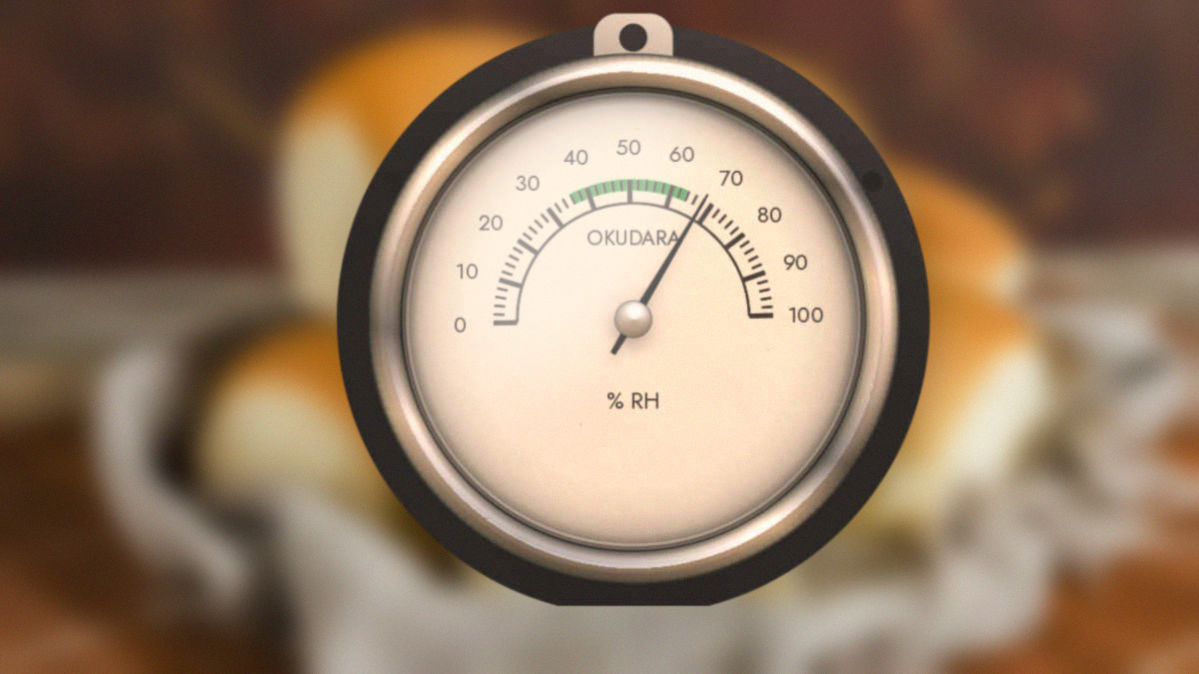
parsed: **68** %
